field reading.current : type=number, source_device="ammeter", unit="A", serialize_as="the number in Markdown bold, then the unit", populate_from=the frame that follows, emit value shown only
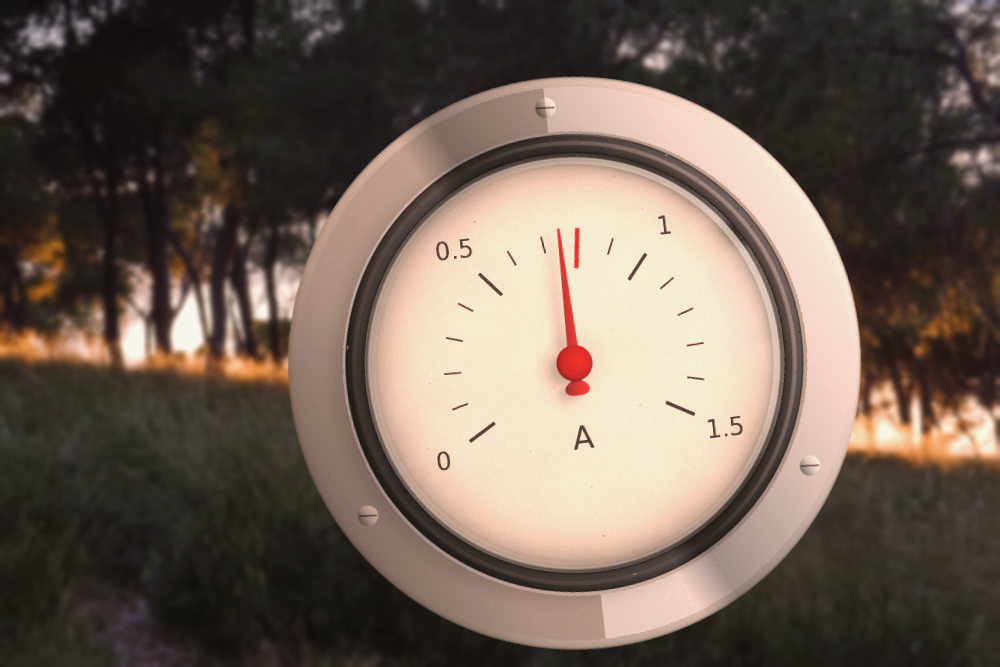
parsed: **0.75** A
